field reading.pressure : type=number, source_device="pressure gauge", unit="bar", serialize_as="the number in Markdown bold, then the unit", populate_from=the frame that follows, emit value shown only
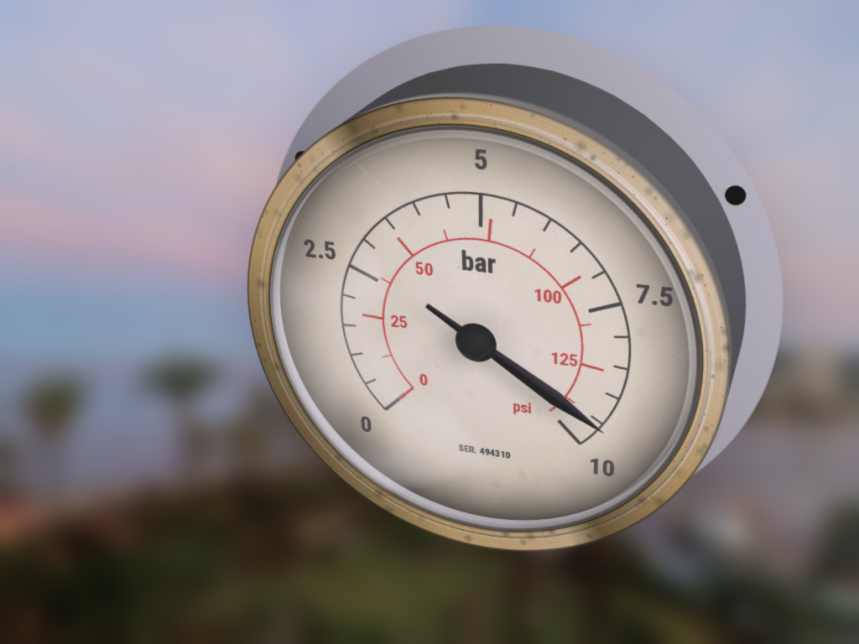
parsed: **9.5** bar
